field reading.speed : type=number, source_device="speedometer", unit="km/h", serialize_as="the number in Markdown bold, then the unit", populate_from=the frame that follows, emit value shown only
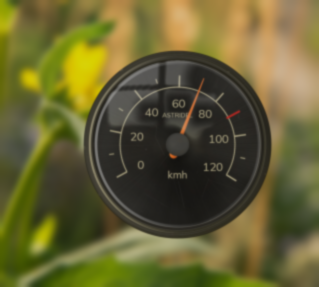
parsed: **70** km/h
